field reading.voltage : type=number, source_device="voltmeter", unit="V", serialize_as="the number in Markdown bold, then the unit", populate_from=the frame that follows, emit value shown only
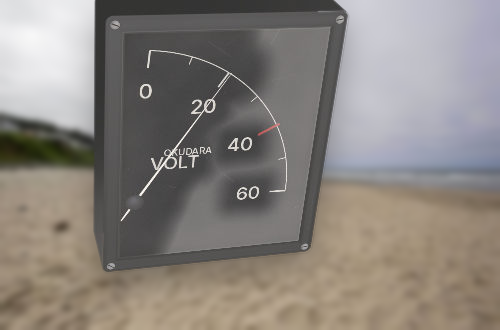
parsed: **20** V
